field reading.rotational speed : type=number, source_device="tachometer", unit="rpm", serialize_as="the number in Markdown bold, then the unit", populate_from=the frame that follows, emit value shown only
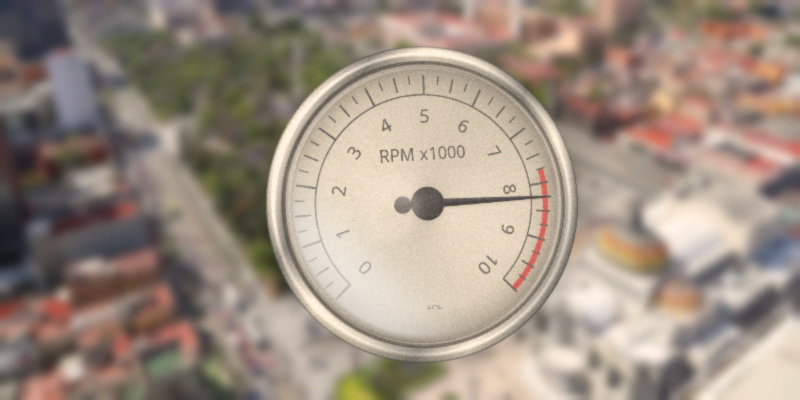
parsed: **8250** rpm
